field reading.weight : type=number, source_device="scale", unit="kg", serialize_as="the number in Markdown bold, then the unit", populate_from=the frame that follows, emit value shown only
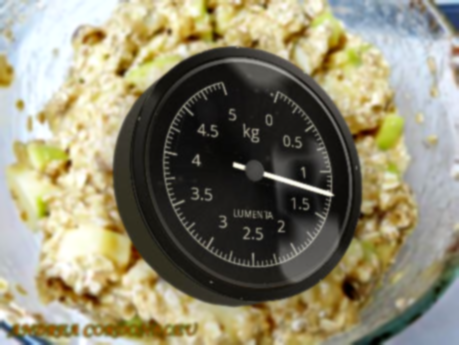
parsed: **1.25** kg
